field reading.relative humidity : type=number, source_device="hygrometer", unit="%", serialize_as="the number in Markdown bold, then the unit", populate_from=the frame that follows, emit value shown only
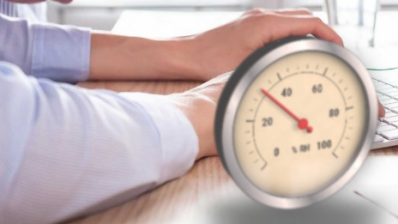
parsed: **32** %
